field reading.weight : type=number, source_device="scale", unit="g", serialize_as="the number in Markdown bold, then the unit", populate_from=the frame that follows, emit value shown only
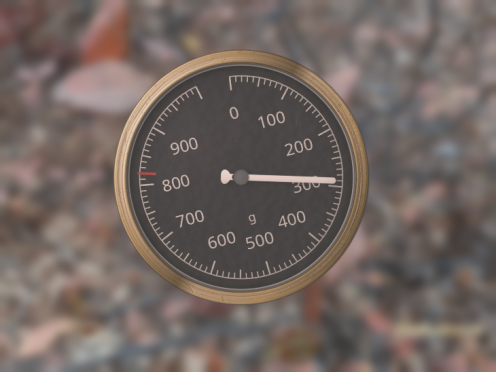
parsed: **290** g
